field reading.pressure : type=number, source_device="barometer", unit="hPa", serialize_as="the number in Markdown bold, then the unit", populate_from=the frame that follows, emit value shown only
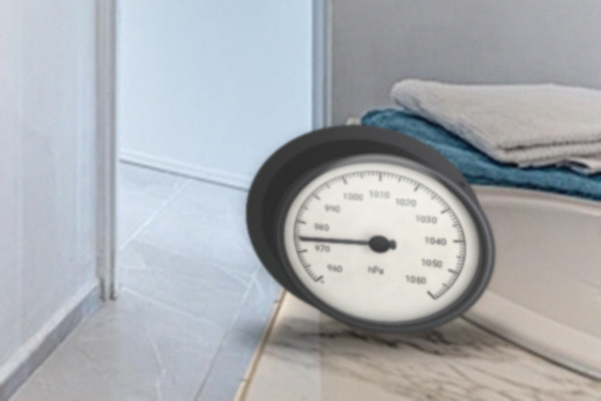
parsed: **975** hPa
